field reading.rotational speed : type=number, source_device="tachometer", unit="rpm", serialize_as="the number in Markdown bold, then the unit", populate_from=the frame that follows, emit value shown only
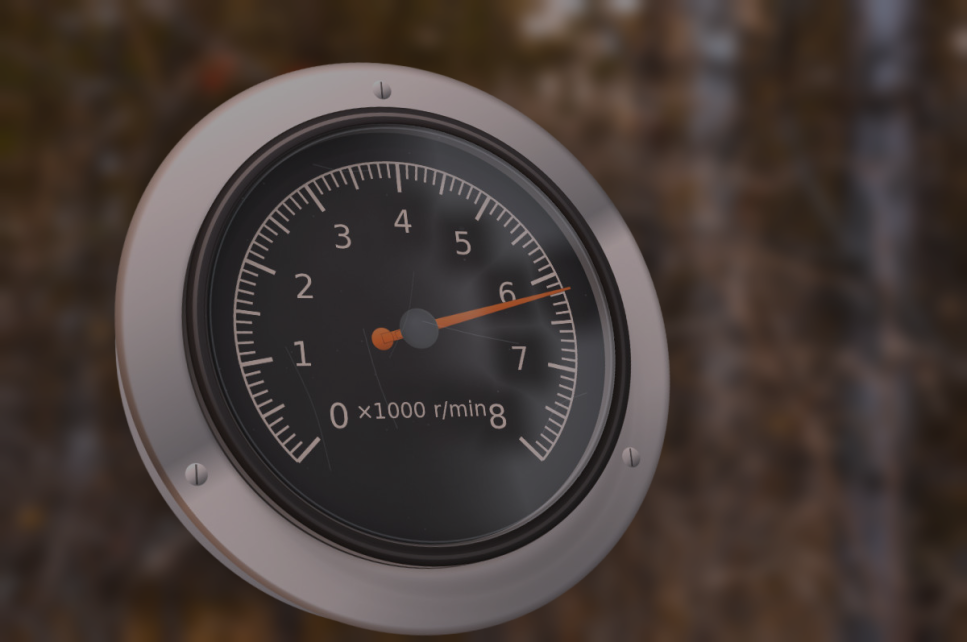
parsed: **6200** rpm
